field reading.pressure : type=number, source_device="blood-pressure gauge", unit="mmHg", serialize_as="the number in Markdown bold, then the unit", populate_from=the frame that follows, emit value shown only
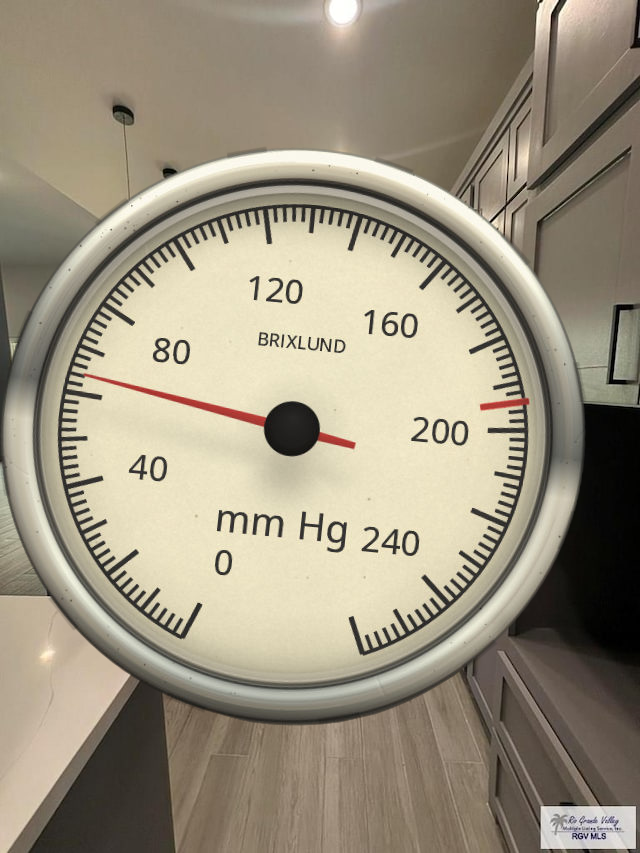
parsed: **64** mmHg
